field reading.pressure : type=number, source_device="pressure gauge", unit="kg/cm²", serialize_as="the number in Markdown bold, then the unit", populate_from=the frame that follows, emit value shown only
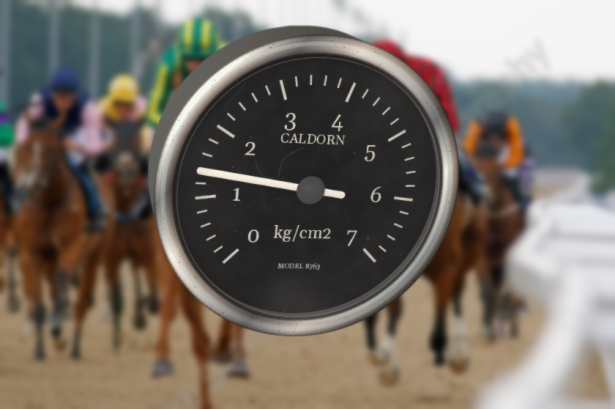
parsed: **1.4** kg/cm²
